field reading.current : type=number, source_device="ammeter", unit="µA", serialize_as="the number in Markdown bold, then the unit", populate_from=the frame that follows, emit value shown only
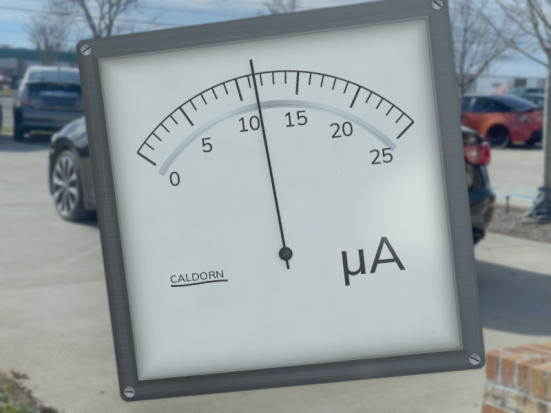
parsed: **11.5** µA
